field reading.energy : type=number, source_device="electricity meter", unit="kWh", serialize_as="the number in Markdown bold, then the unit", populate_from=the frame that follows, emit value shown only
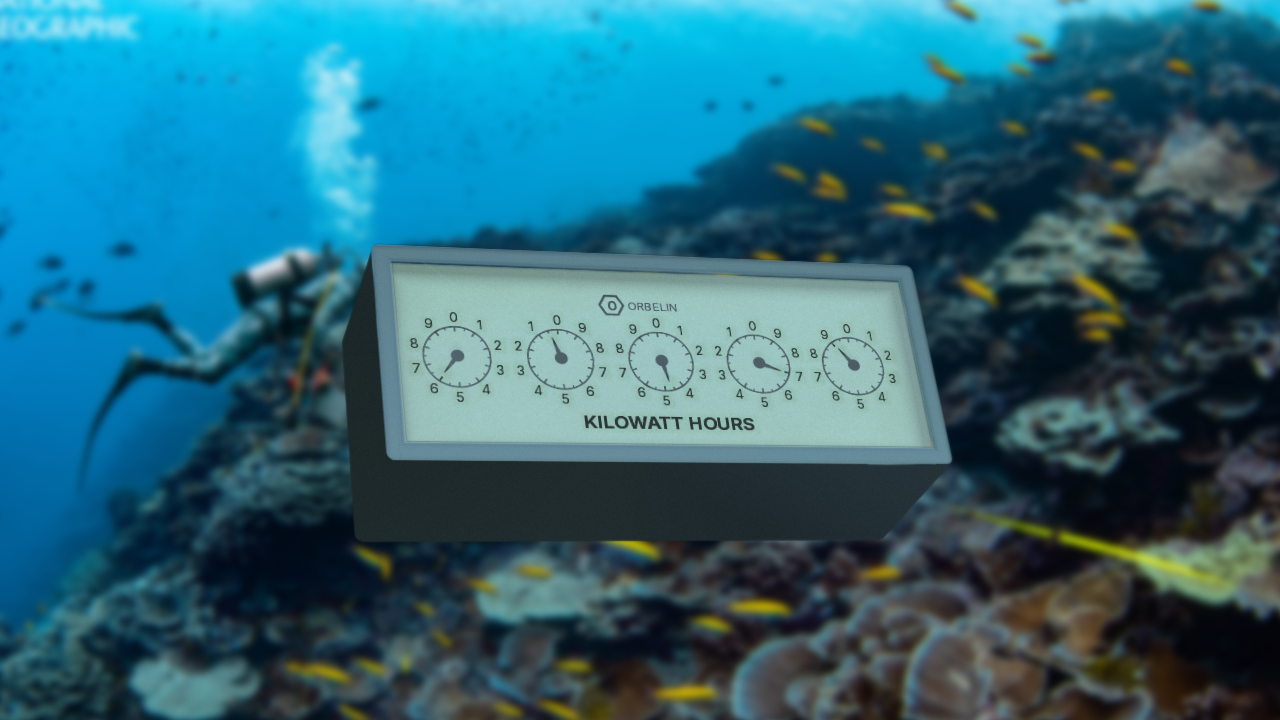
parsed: **60469** kWh
